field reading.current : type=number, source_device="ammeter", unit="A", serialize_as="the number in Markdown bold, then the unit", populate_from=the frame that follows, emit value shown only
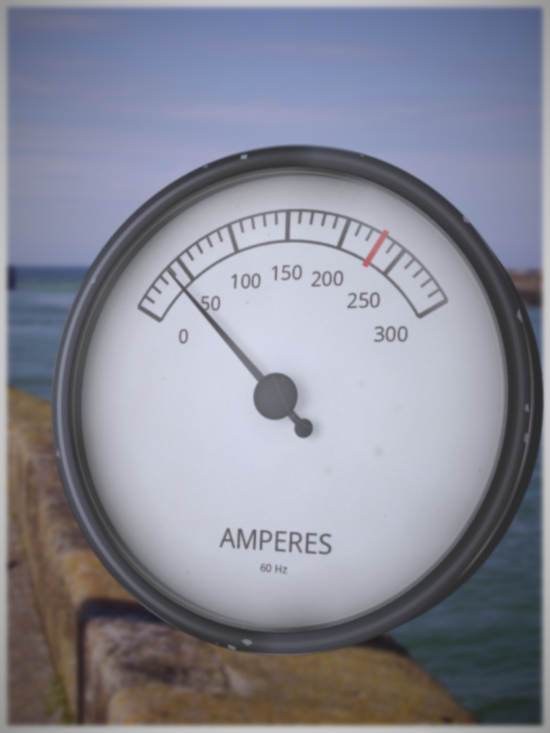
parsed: **40** A
